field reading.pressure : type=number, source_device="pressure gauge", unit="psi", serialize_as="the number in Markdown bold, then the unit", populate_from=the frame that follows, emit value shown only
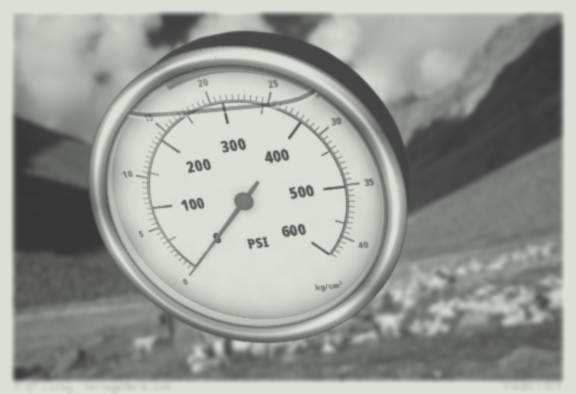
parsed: **0** psi
